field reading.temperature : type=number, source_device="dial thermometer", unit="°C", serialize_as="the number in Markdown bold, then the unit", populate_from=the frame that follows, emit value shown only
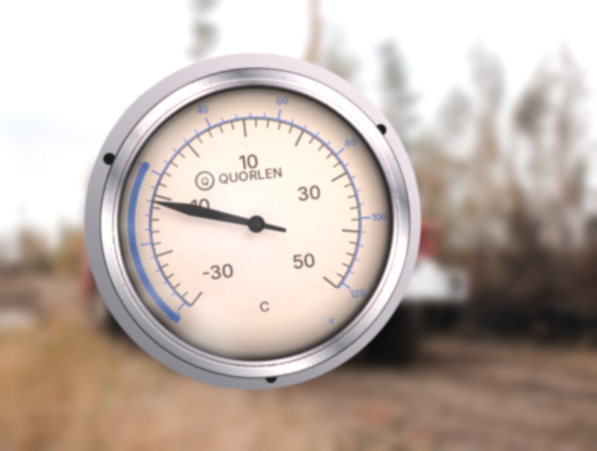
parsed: **-11** °C
